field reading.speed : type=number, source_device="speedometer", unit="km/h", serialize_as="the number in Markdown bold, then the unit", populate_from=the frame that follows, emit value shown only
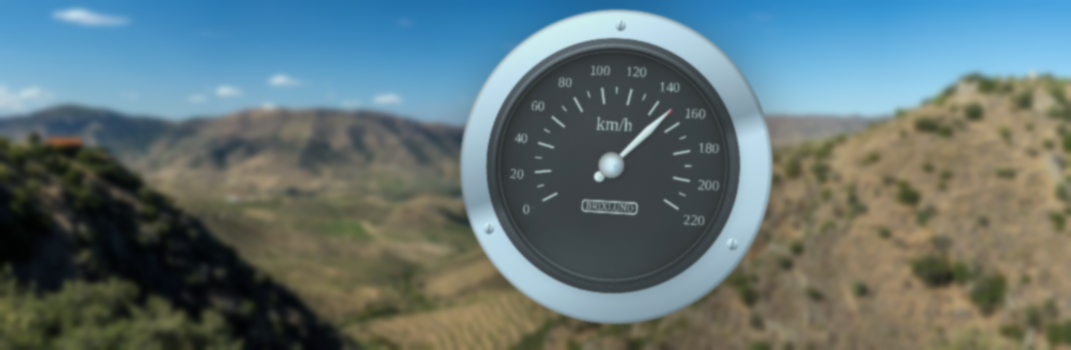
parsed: **150** km/h
